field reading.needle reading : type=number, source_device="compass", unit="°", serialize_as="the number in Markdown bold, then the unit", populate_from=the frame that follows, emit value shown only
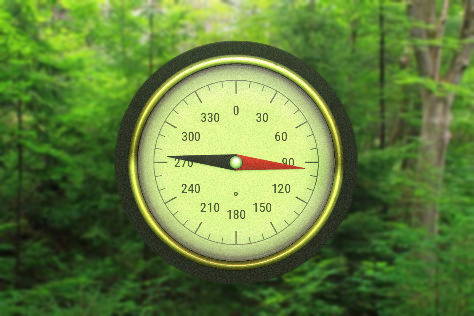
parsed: **95** °
